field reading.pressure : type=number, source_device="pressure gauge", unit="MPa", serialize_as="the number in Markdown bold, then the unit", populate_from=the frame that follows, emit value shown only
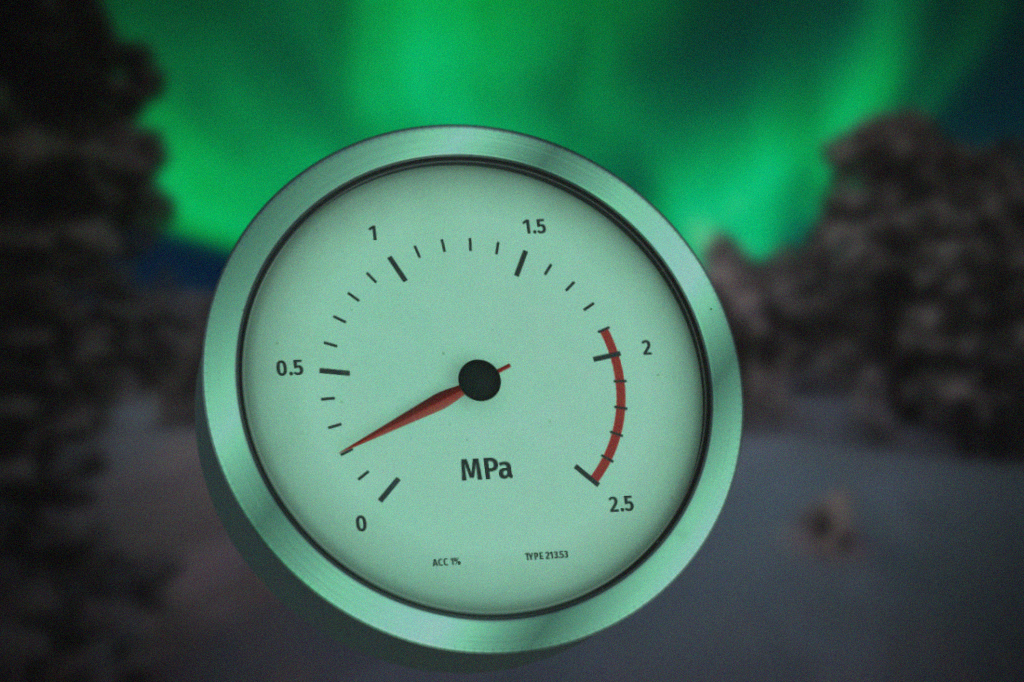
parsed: **0.2** MPa
